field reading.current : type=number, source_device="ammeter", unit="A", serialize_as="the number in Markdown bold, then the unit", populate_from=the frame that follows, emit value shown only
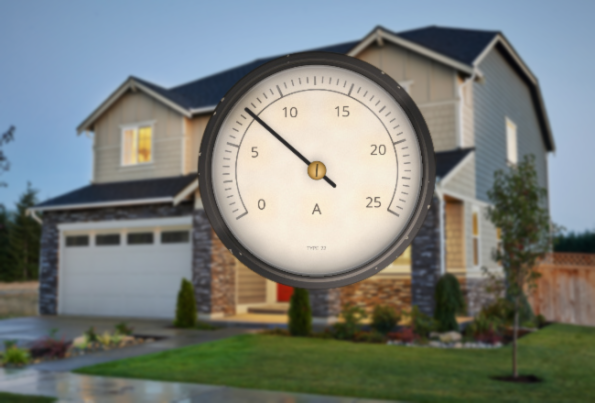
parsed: **7.5** A
